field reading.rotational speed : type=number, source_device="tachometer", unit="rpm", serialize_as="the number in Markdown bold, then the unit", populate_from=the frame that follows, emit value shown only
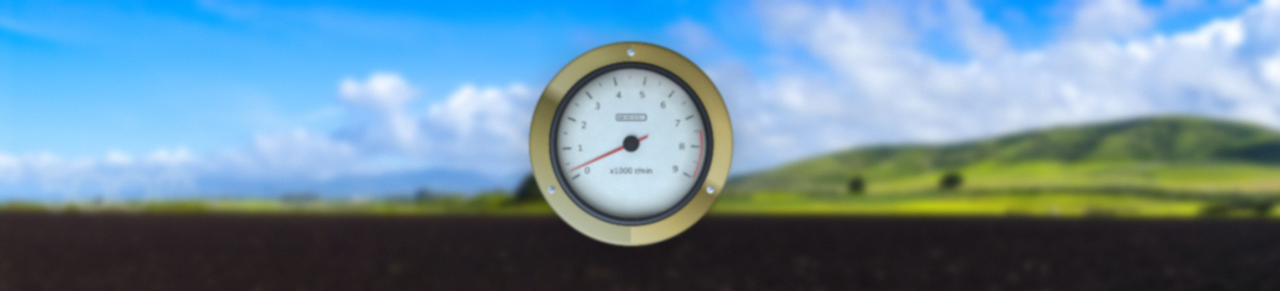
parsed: **250** rpm
